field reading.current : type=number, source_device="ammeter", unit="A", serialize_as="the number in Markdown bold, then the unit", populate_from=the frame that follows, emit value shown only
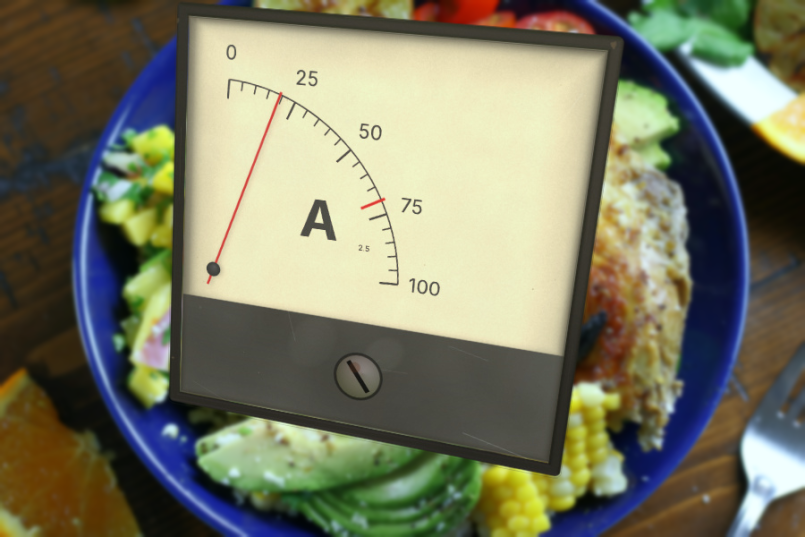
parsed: **20** A
